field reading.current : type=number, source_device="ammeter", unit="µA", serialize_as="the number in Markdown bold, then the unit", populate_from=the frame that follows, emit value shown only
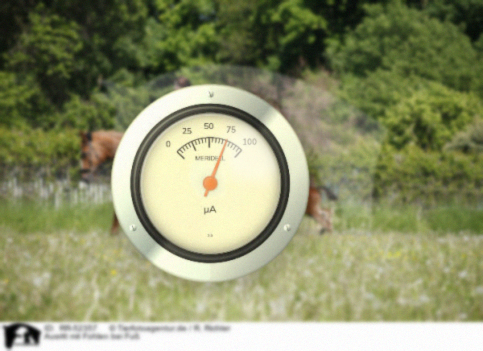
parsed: **75** µA
